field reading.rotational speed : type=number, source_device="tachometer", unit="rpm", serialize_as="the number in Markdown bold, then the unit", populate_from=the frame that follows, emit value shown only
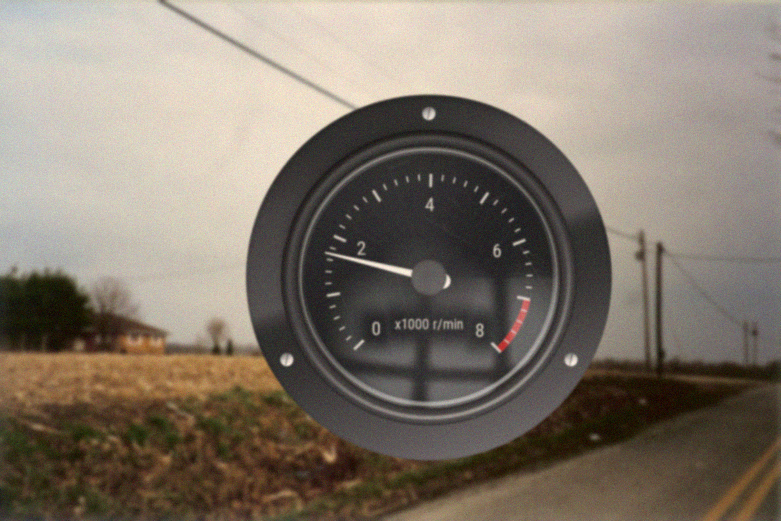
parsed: **1700** rpm
